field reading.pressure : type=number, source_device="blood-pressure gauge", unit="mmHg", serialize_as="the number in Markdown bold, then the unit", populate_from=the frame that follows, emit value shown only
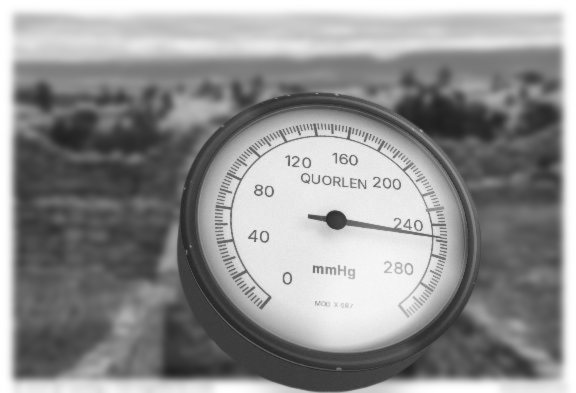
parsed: **250** mmHg
